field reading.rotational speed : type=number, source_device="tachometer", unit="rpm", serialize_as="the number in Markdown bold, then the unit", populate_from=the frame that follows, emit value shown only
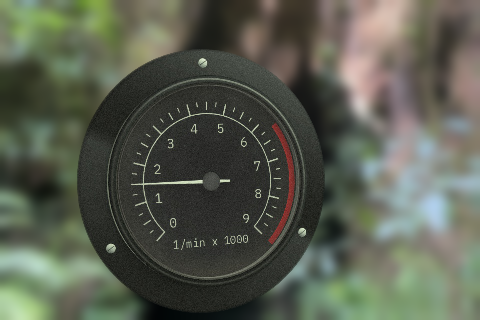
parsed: **1500** rpm
